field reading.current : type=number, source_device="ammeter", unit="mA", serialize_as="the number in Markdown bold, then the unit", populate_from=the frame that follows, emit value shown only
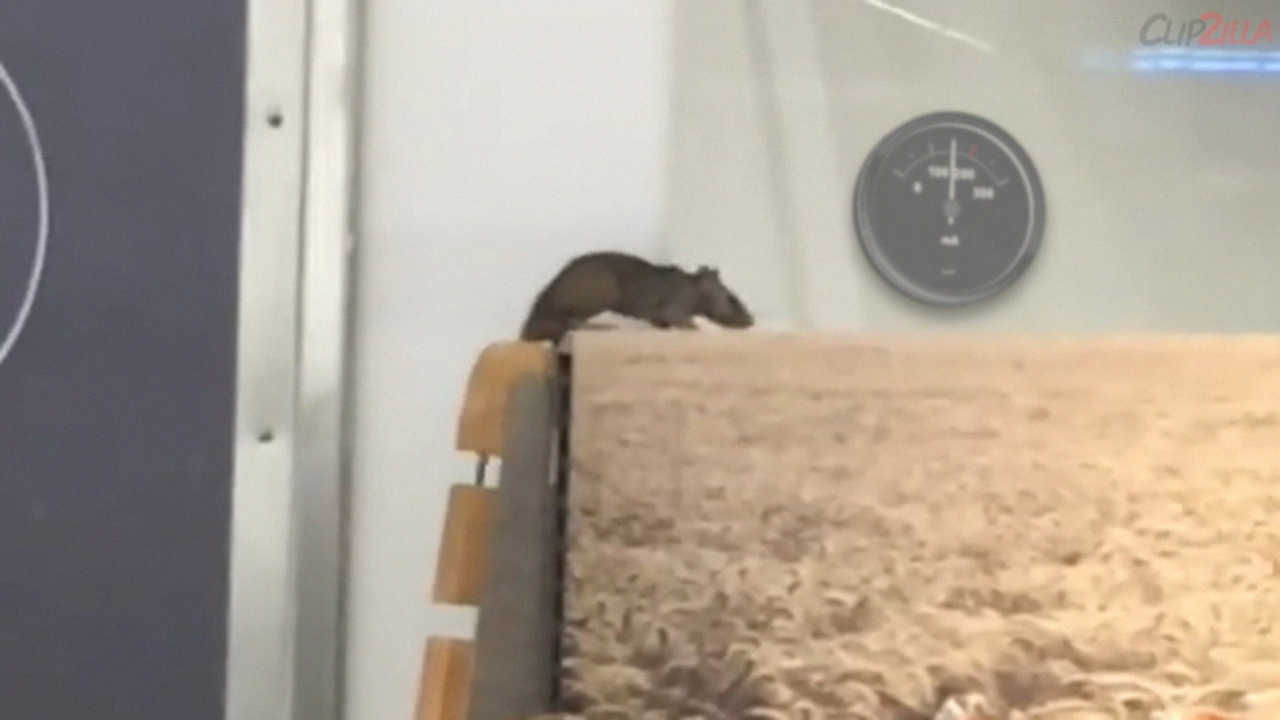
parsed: **150** mA
